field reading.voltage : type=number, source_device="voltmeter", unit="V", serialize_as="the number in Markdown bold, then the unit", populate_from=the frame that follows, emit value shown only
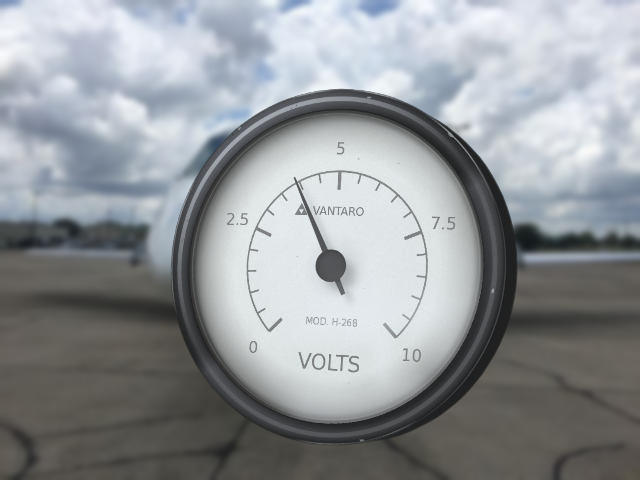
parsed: **4** V
